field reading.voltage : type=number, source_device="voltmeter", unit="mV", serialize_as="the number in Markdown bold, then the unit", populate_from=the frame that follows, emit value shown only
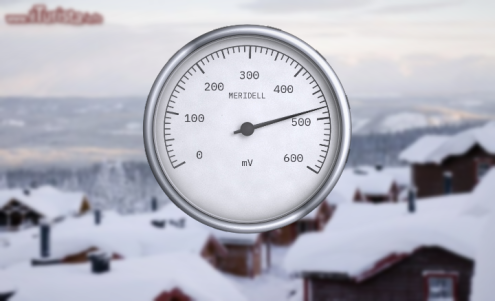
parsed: **480** mV
